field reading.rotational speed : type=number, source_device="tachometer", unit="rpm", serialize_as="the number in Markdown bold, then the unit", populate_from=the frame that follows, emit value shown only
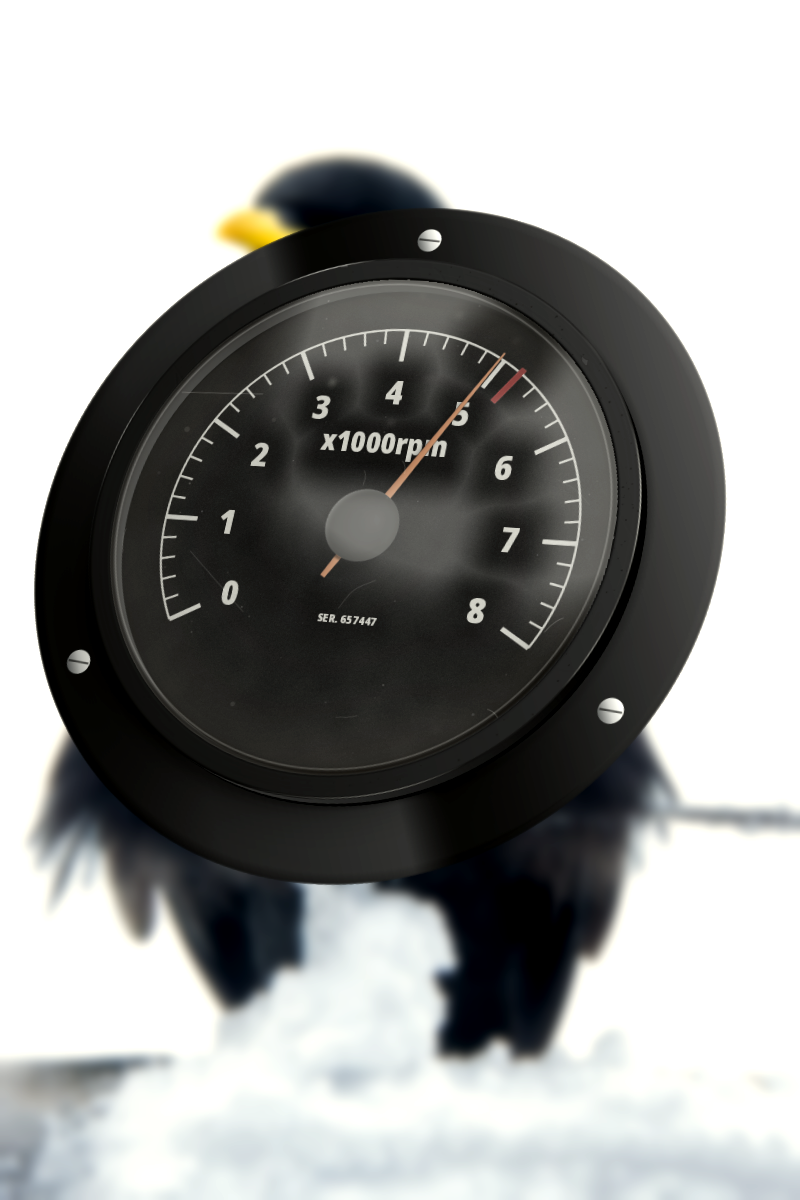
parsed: **5000** rpm
